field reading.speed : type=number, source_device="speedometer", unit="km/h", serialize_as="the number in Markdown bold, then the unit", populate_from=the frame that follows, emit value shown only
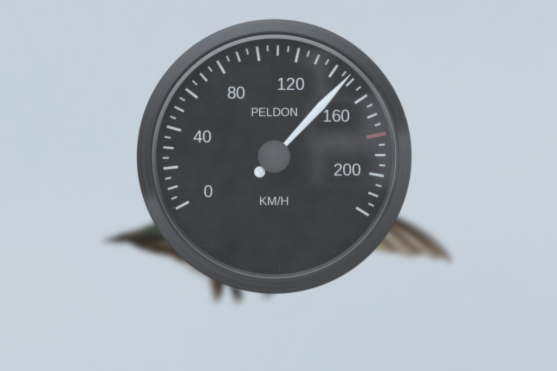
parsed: **147.5** km/h
